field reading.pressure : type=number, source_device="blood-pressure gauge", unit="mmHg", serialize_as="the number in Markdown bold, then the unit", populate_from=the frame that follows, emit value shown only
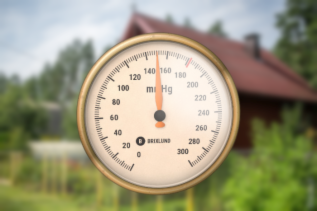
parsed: **150** mmHg
